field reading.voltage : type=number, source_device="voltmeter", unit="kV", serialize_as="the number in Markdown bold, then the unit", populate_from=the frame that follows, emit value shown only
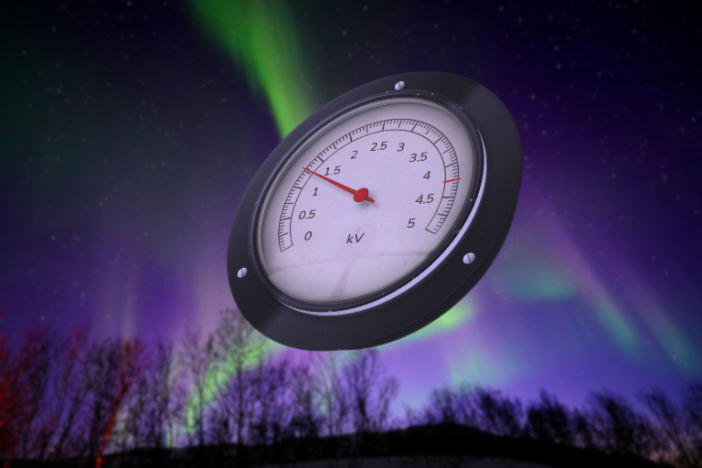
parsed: **1.25** kV
